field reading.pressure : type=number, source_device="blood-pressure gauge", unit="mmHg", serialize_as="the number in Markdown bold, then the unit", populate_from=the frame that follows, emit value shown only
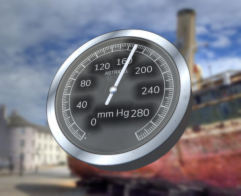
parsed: **170** mmHg
